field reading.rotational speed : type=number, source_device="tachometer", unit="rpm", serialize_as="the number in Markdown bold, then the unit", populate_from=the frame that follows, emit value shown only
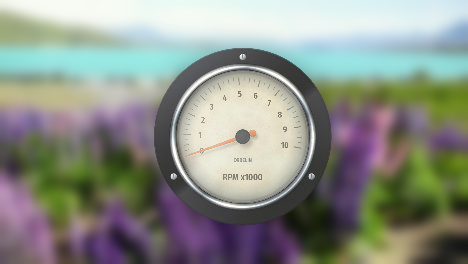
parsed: **0** rpm
